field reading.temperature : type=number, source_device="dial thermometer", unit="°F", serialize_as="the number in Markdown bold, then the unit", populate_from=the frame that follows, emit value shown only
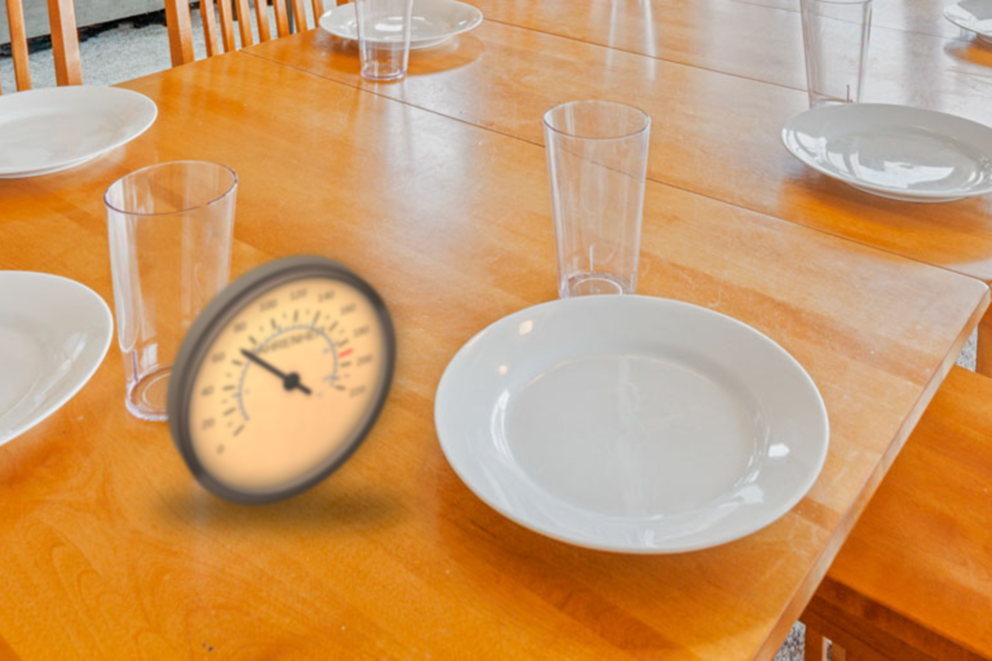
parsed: **70** °F
